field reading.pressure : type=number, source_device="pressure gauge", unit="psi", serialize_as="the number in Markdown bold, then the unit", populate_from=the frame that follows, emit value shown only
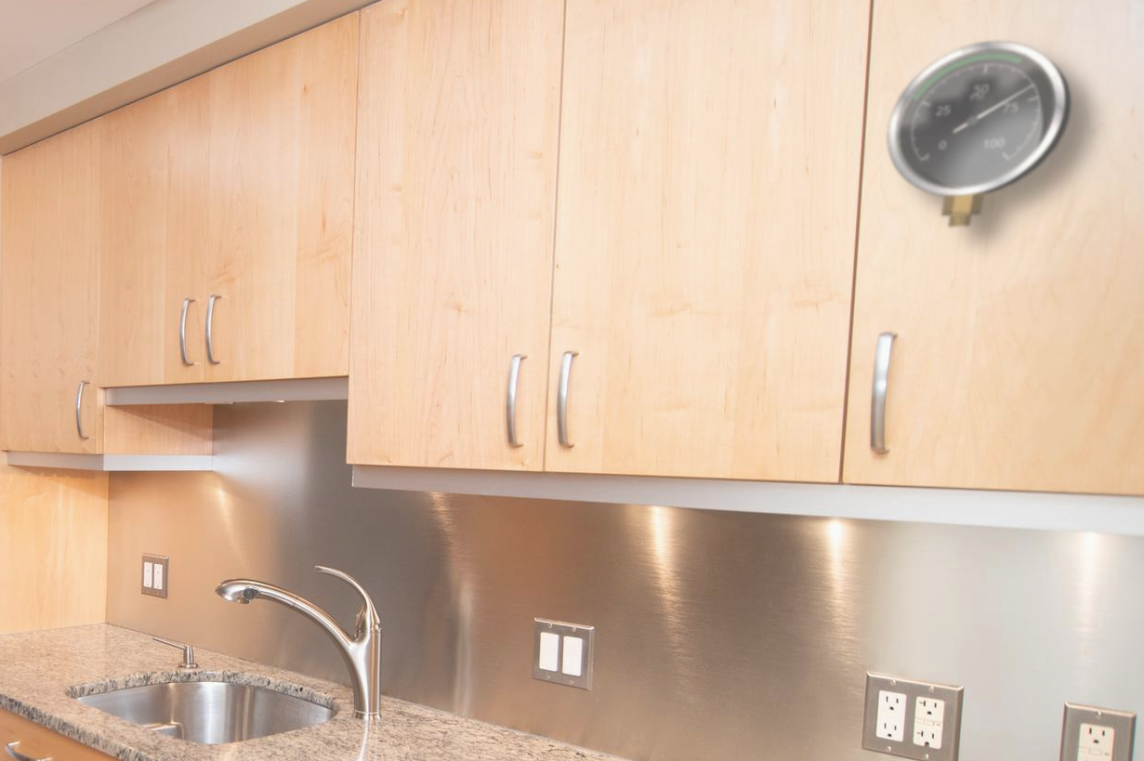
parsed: **70** psi
